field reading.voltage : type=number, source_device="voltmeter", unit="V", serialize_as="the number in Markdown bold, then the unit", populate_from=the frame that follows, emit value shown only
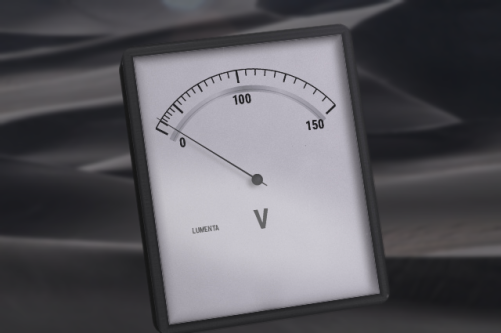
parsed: **25** V
